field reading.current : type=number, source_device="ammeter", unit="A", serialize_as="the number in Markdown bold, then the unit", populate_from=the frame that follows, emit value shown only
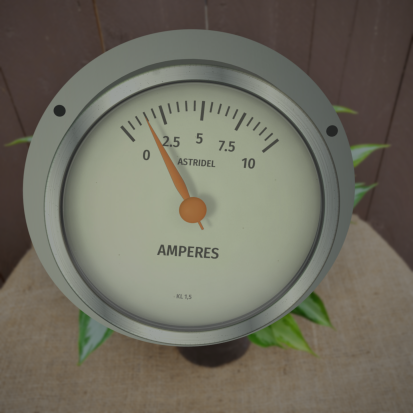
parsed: **1.5** A
